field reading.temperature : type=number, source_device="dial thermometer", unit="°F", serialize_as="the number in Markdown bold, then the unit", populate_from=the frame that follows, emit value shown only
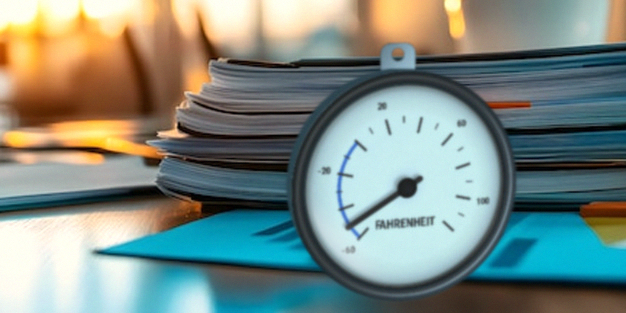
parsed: **-50** °F
